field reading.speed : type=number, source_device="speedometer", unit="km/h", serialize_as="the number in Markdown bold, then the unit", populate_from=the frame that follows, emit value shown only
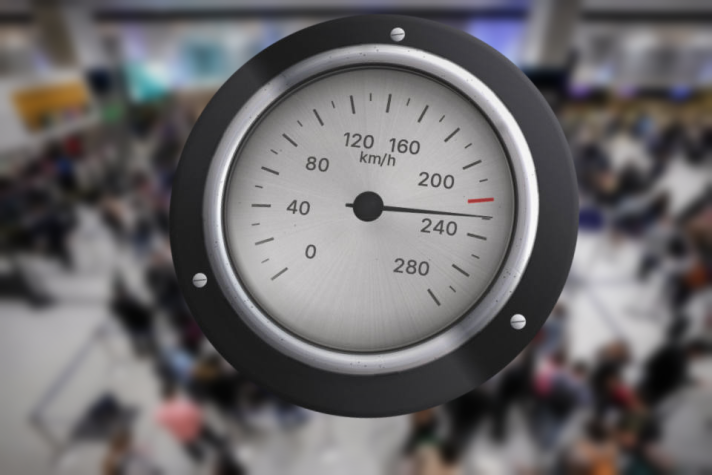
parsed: **230** km/h
